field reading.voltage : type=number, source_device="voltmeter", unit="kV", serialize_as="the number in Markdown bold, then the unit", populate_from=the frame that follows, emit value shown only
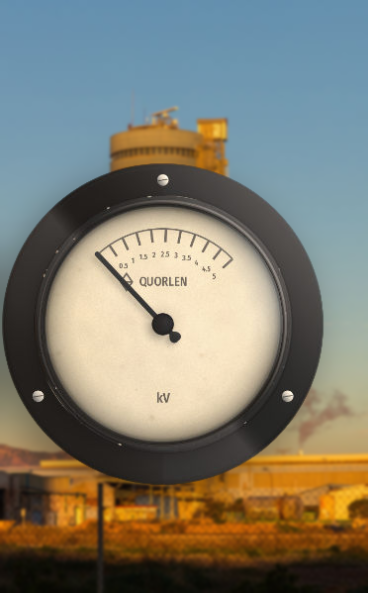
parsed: **0** kV
